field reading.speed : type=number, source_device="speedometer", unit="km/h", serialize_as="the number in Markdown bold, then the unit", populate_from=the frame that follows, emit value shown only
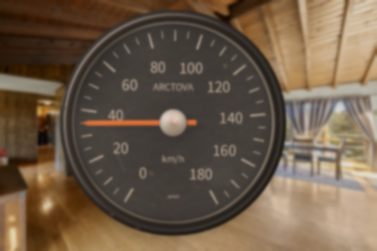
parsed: **35** km/h
